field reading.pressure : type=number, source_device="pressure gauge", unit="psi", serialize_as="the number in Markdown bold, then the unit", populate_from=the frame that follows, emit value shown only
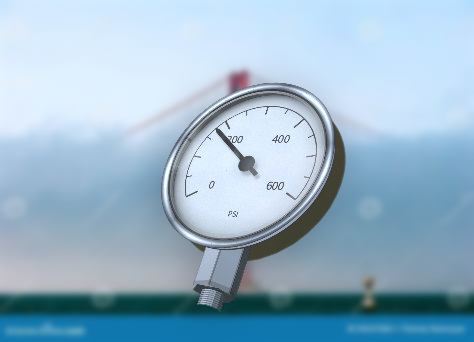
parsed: **175** psi
